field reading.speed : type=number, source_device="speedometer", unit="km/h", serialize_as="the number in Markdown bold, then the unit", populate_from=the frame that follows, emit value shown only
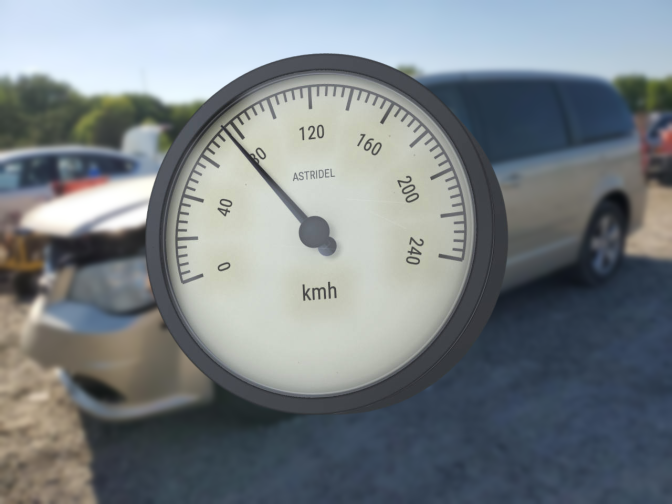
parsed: **76** km/h
